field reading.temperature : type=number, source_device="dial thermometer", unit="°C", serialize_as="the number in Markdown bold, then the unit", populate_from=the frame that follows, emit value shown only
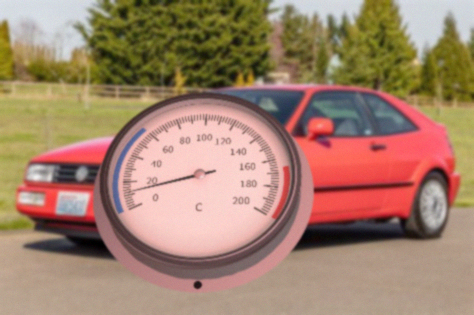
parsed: **10** °C
